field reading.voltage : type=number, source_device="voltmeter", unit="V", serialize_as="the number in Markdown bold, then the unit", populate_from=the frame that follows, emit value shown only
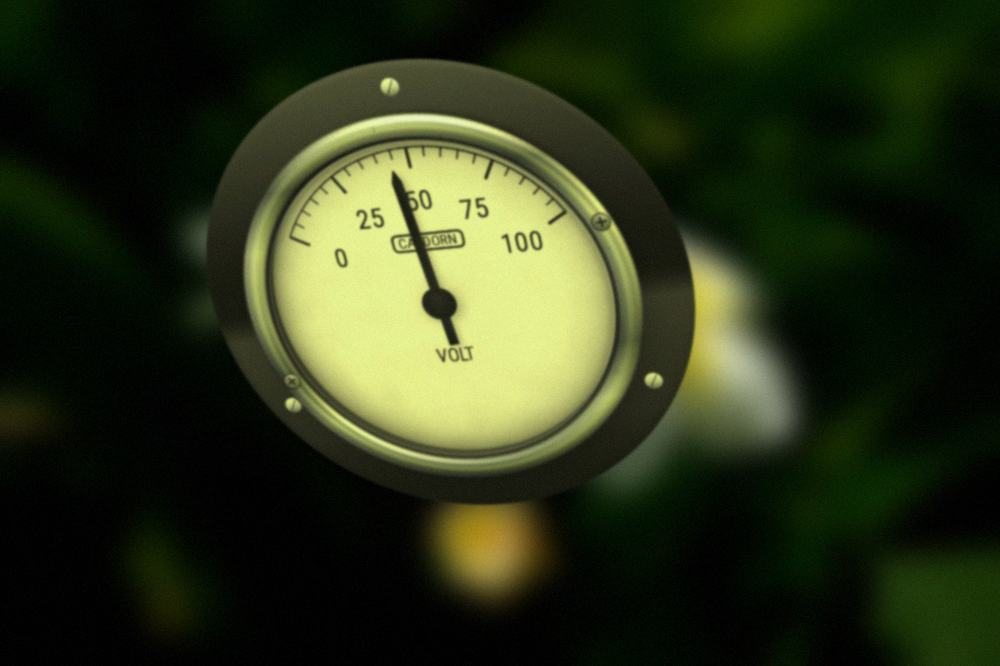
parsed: **45** V
